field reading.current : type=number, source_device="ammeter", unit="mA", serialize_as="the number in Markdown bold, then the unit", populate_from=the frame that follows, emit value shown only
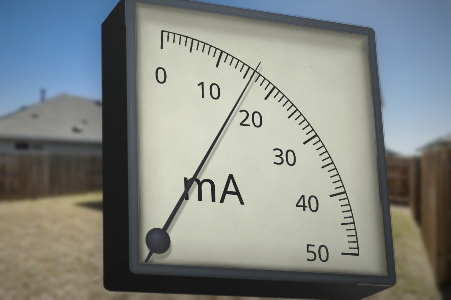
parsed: **16** mA
